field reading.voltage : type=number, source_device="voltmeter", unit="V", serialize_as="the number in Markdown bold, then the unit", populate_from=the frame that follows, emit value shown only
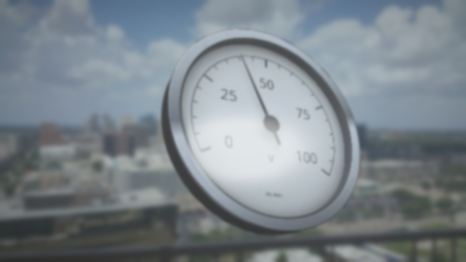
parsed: **40** V
